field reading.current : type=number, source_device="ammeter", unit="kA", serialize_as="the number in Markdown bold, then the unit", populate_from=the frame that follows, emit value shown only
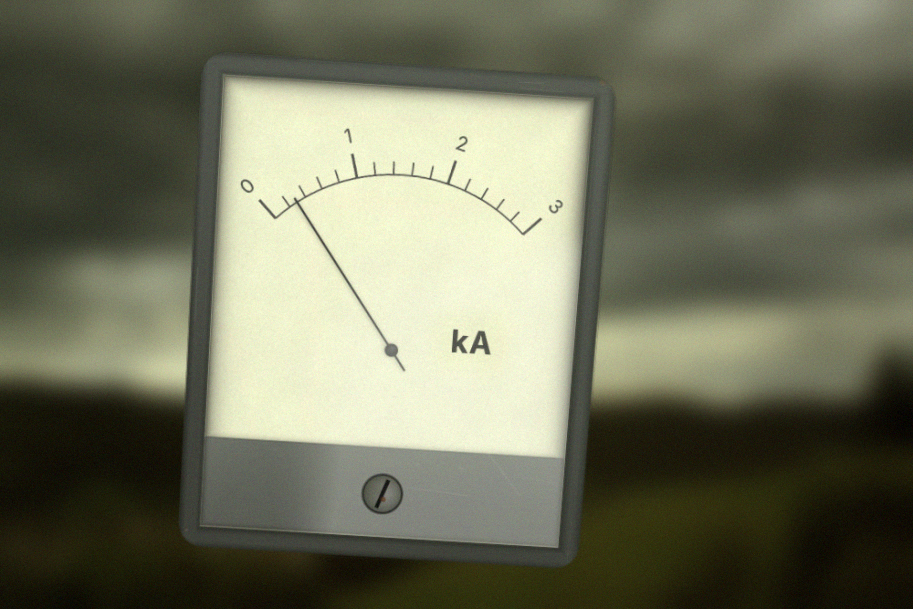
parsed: **0.3** kA
